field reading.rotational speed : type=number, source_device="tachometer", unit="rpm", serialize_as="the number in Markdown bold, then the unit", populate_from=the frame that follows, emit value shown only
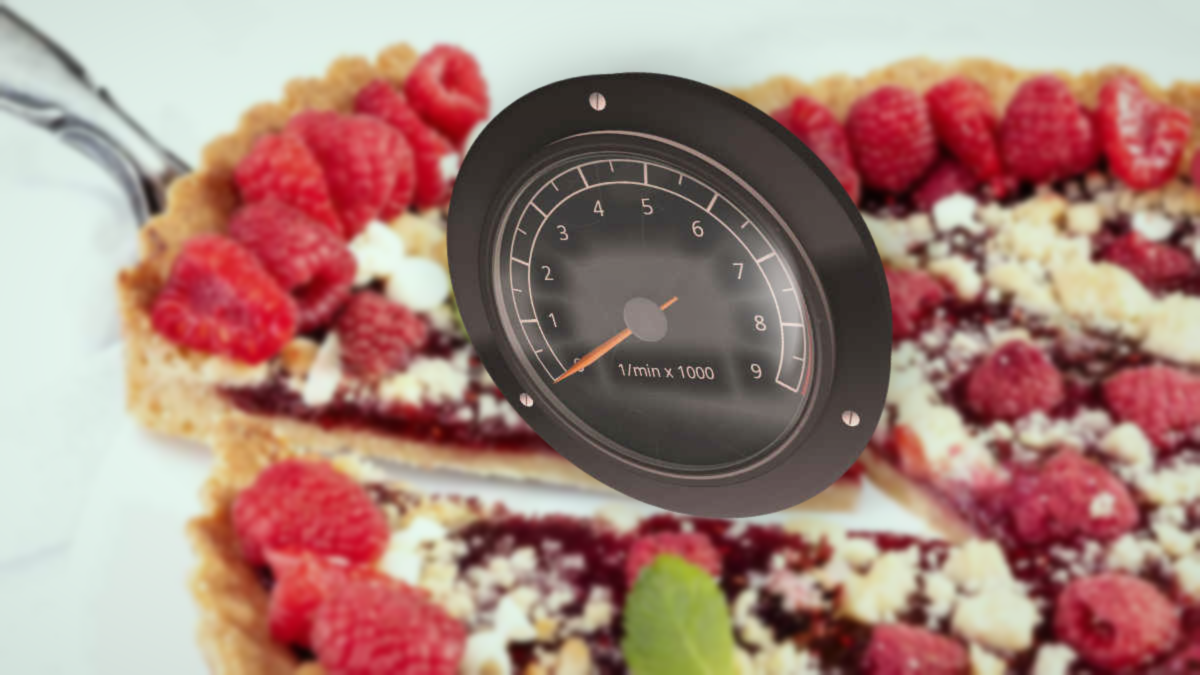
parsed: **0** rpm
